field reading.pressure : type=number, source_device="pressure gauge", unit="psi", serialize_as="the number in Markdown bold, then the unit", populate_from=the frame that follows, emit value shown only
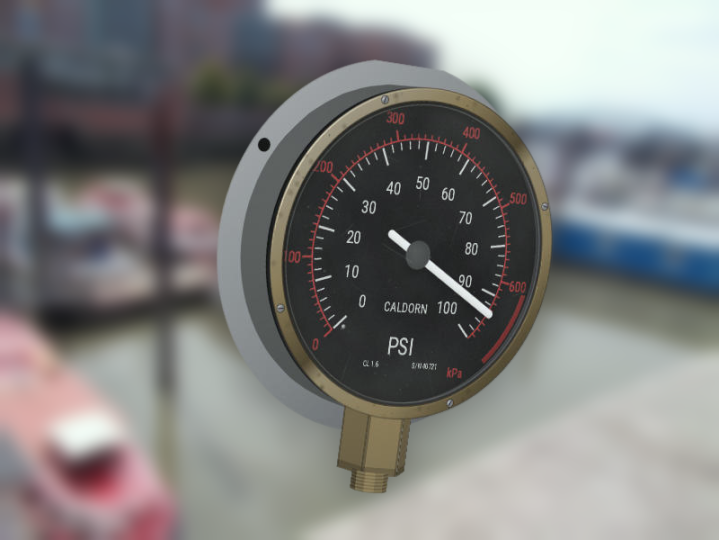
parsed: **94** psi
